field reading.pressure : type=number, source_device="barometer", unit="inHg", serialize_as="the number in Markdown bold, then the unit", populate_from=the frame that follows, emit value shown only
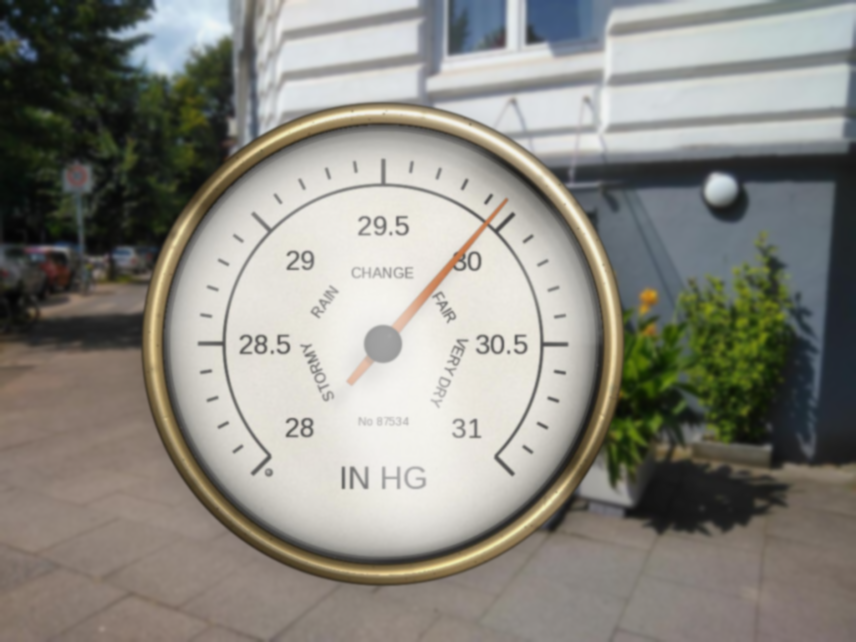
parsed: **29.95** inHg
